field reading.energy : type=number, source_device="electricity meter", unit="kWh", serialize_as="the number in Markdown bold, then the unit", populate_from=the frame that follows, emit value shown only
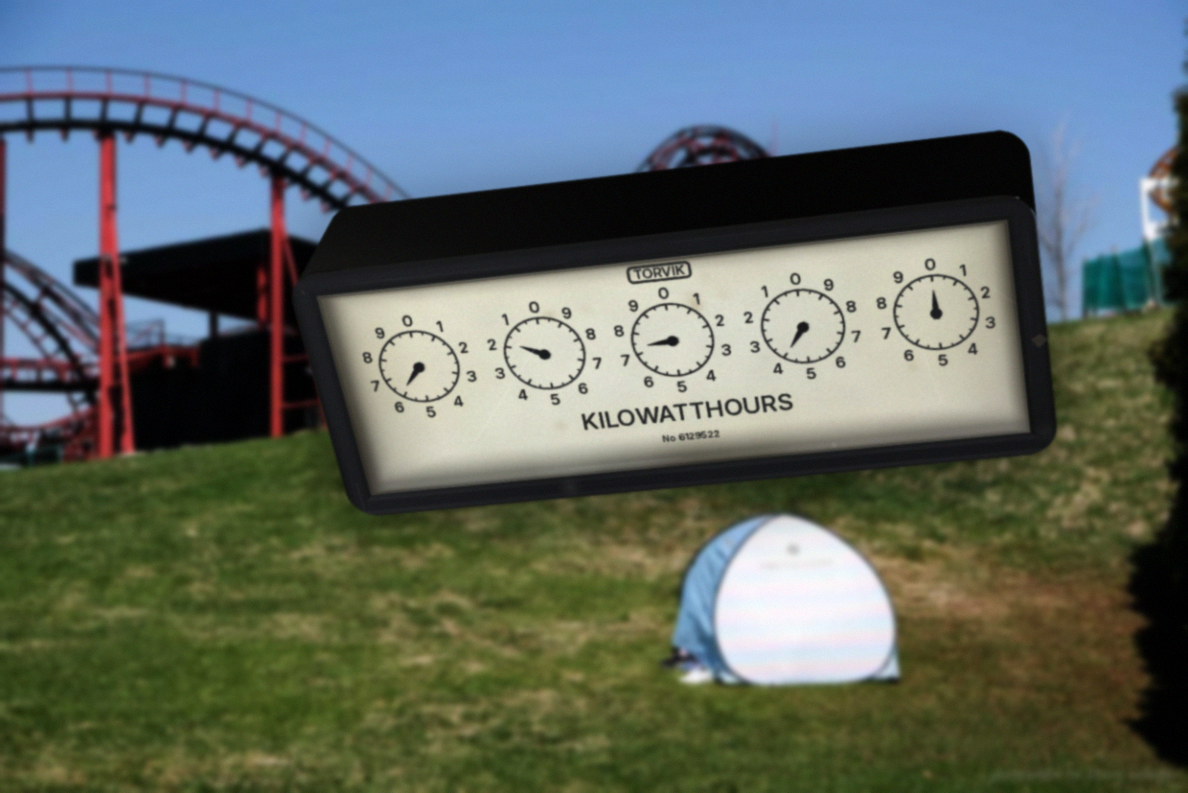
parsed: **61740** kWh
